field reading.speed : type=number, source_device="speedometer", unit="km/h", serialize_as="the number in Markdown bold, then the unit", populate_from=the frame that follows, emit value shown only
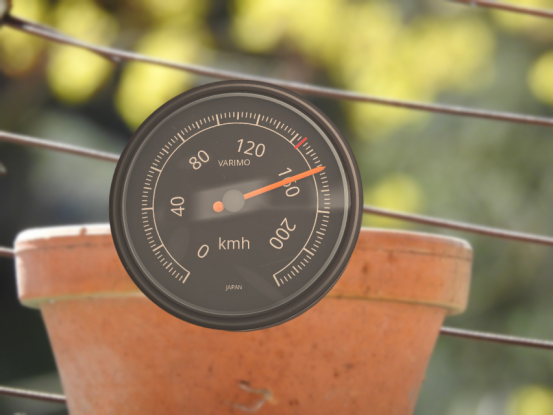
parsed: **160** km/h
